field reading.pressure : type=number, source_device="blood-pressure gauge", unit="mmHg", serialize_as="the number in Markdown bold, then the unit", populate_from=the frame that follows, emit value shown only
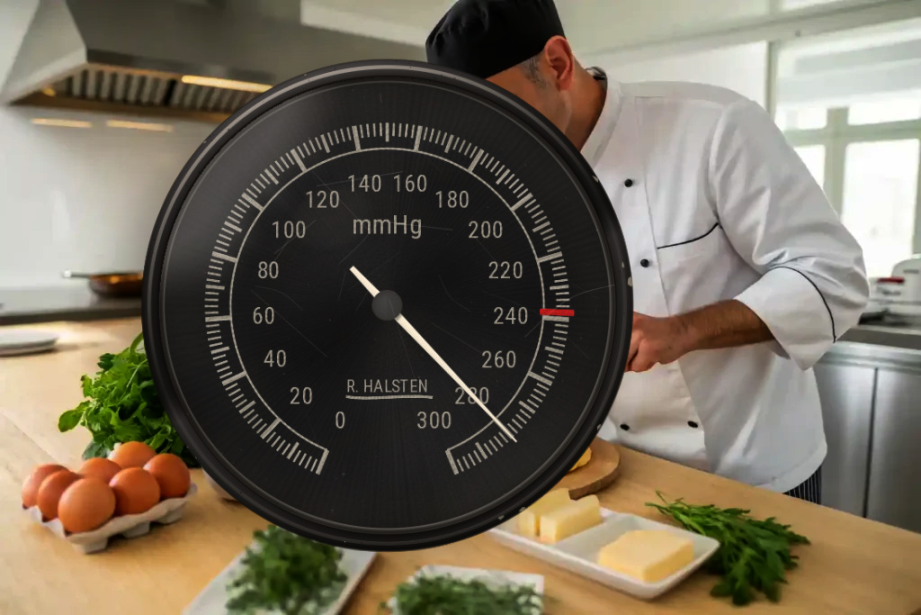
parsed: **280** mmHg
